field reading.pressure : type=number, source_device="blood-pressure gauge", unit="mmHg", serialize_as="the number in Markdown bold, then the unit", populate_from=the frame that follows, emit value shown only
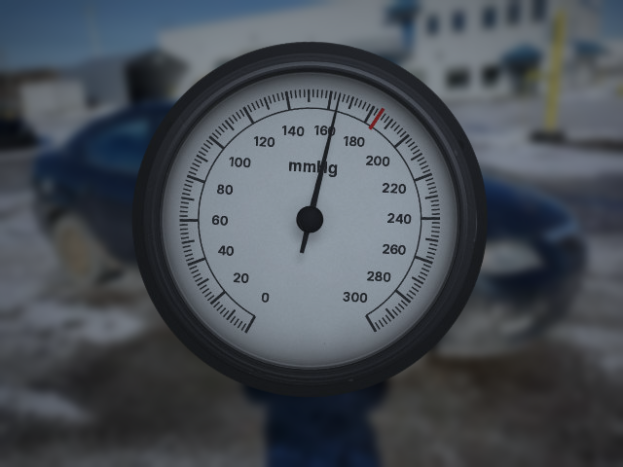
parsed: **164** mmHg
